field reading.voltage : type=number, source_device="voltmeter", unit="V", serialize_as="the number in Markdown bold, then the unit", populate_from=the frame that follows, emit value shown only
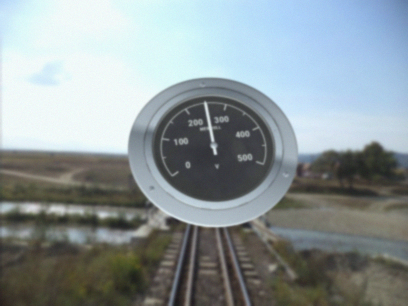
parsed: **250** V
